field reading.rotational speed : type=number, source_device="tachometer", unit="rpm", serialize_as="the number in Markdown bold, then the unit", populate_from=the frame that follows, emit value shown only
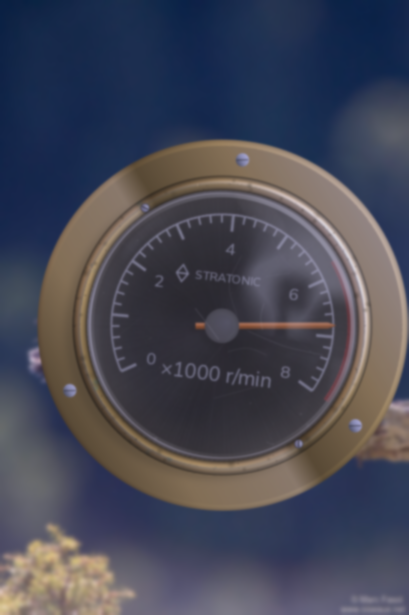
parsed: **6800** rpm
